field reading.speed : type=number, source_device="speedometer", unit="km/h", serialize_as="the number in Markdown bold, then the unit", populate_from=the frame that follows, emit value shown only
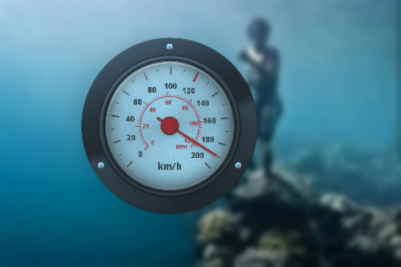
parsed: **190** km/h
